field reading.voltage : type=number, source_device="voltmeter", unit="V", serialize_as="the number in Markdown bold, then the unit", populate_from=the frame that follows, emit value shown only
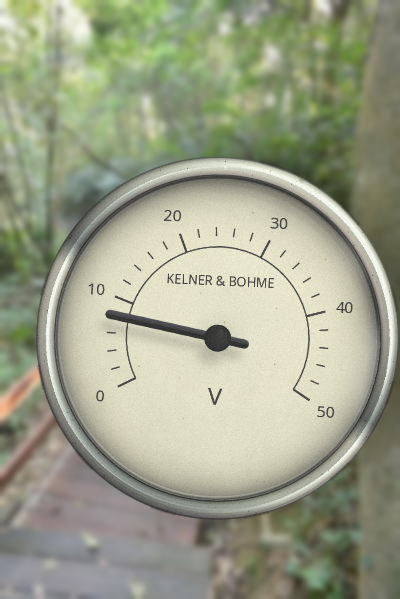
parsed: **8** V
